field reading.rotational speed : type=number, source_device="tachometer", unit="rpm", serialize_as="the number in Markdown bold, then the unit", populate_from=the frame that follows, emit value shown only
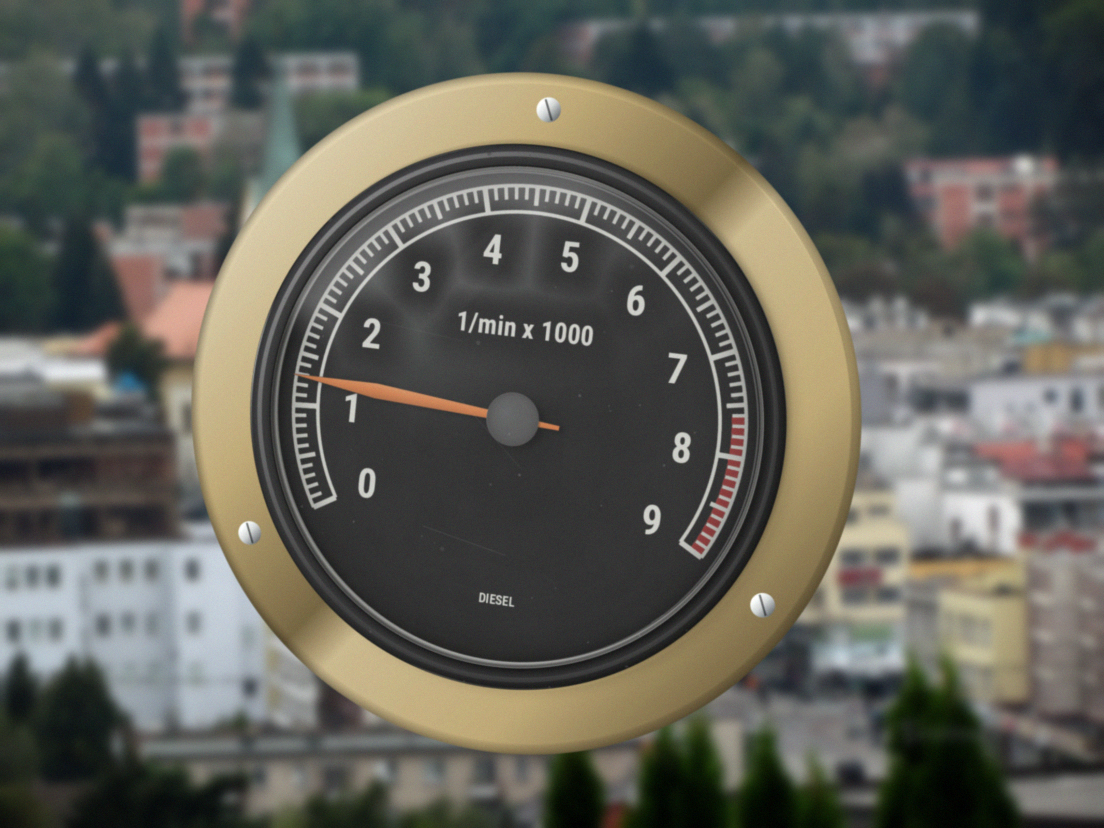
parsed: **1300** rpm
